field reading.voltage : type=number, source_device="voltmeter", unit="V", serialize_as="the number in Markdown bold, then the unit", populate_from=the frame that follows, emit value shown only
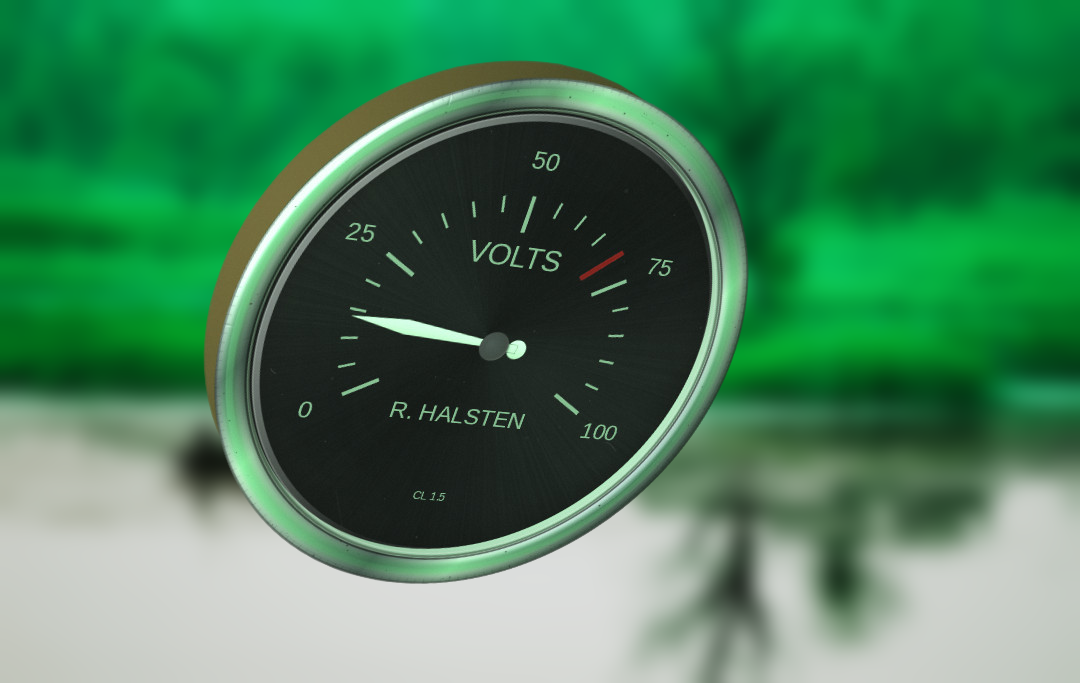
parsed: **15** V
